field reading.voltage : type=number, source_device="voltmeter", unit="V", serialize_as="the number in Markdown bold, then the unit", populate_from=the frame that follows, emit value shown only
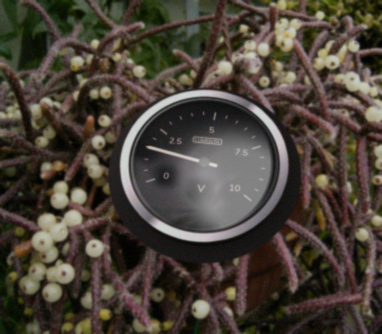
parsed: **1.5** V
